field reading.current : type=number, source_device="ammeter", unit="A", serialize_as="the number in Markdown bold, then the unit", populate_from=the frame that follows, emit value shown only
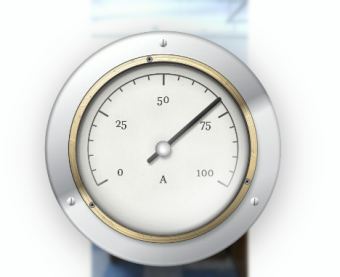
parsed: **70** A
